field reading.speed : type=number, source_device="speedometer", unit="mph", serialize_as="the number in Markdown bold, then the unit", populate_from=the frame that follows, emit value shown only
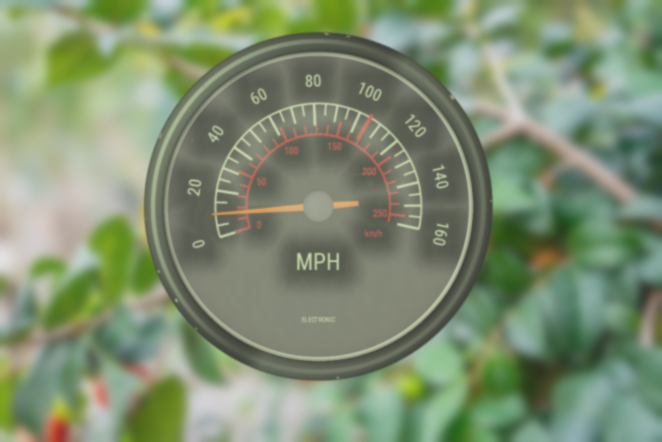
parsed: **10** mph
